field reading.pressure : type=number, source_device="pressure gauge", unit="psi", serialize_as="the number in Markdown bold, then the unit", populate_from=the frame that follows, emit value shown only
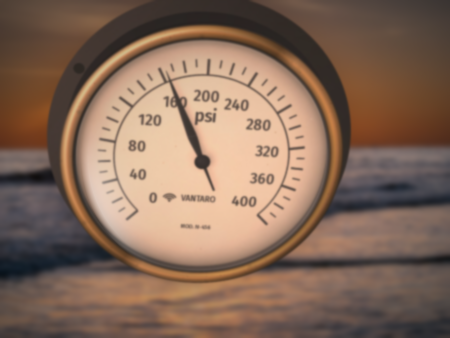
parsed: **165** psi
